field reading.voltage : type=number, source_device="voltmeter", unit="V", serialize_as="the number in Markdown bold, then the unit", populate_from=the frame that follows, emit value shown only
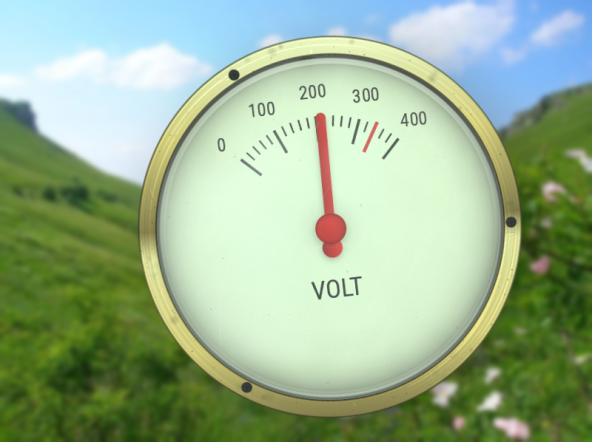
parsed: **210** V
